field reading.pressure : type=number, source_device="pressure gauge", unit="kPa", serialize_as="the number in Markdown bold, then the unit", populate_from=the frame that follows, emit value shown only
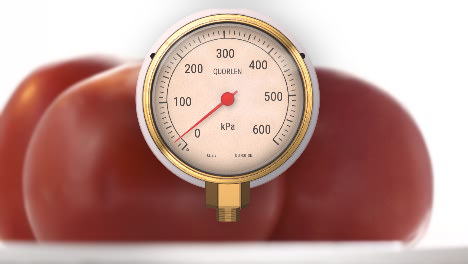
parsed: **20** kPa
